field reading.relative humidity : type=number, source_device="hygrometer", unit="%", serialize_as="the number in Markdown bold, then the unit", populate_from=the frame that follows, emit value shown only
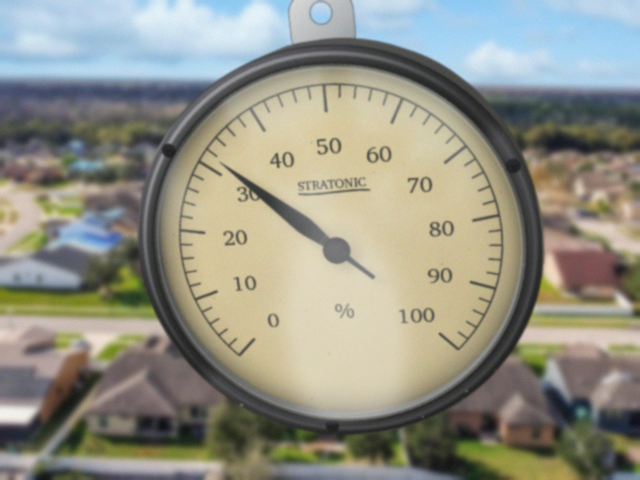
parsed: **32** %
